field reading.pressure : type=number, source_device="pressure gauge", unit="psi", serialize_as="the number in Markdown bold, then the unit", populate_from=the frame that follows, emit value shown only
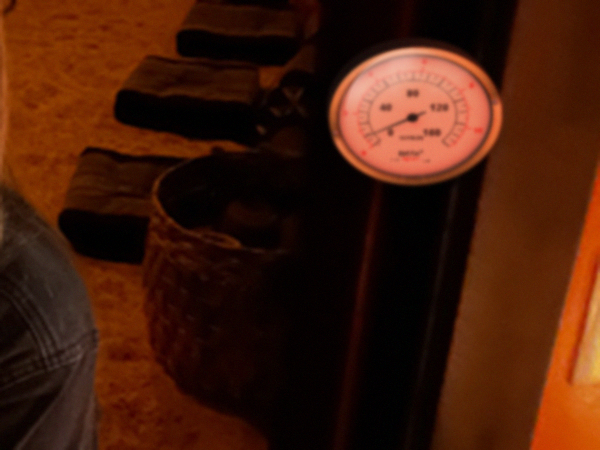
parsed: **10** psi
